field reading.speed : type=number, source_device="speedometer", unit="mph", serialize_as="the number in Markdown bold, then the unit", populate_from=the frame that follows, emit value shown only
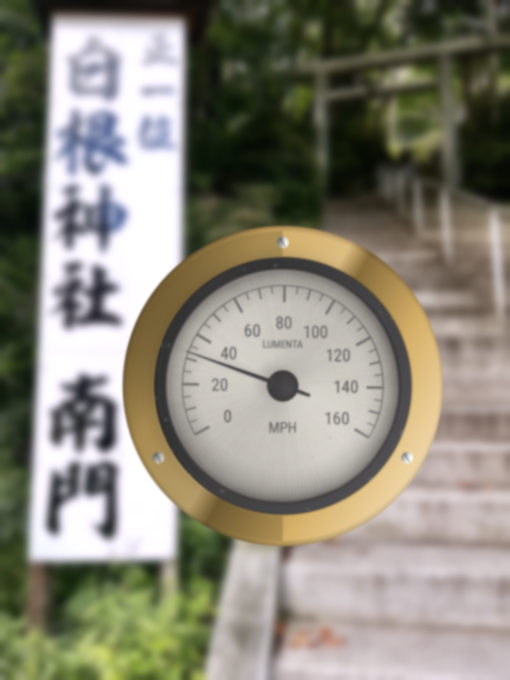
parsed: **32.5** mph
